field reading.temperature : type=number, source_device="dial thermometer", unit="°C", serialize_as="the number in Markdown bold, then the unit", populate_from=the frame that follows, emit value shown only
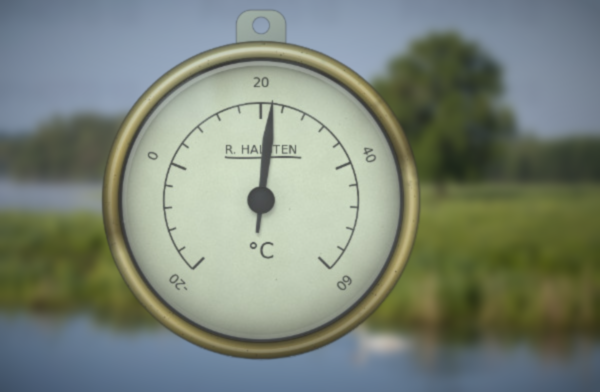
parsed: **22** °C
